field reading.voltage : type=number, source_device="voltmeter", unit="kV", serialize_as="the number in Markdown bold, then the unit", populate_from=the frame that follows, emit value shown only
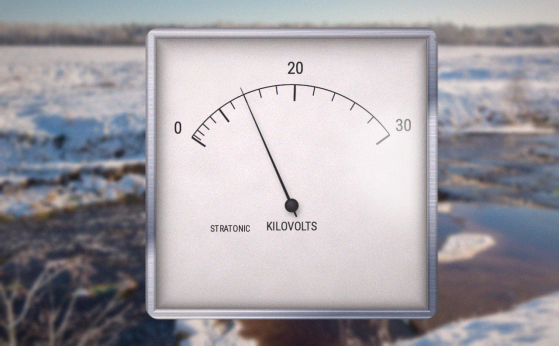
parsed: **14** kV
